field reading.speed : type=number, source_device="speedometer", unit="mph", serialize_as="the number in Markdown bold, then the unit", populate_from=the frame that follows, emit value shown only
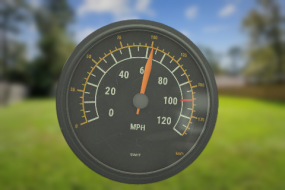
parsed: **62.5** mph
